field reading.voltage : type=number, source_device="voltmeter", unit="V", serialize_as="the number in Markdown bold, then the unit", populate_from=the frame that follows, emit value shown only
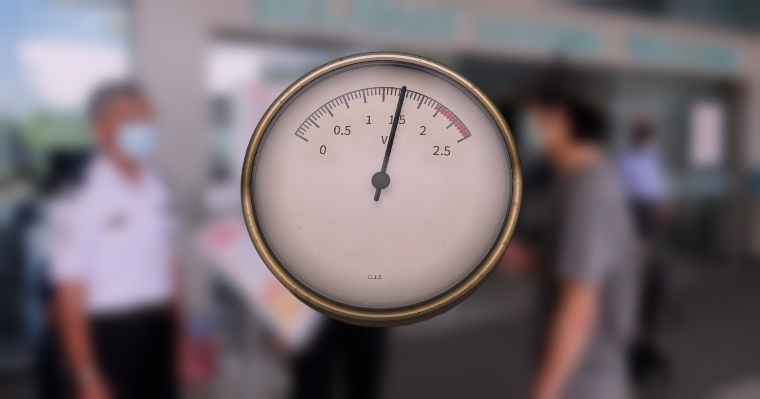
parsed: **1.5** V
